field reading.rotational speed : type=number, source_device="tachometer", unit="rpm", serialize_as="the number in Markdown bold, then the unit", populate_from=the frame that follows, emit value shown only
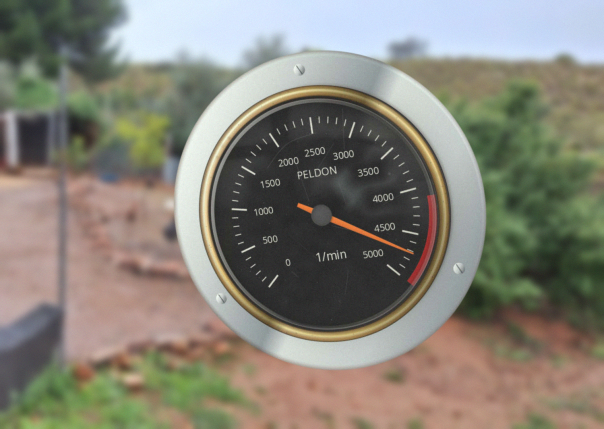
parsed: **4700** rpm
